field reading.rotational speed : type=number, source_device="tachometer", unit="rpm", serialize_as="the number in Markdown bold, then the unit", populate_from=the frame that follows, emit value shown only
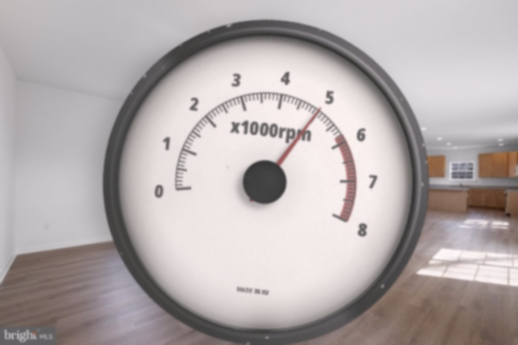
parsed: **5000** rpm
